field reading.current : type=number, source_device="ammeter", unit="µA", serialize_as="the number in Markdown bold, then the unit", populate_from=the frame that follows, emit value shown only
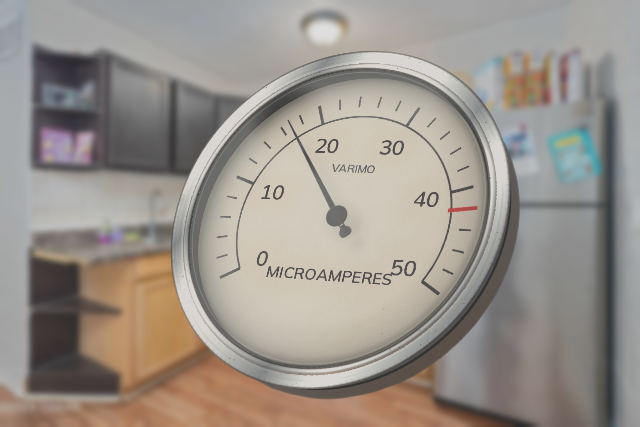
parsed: **17** µA
